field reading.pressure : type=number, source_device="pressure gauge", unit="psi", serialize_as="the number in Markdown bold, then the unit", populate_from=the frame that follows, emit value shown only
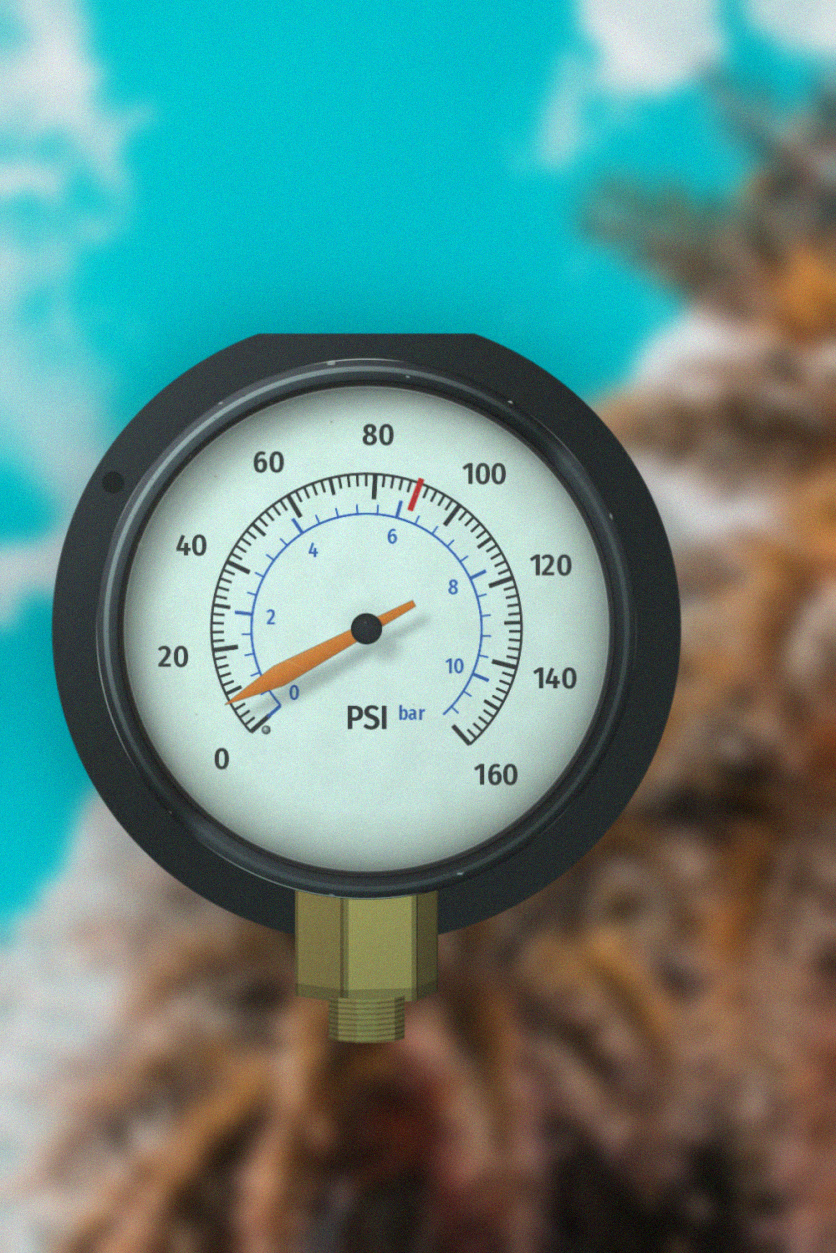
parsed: **8** psi
